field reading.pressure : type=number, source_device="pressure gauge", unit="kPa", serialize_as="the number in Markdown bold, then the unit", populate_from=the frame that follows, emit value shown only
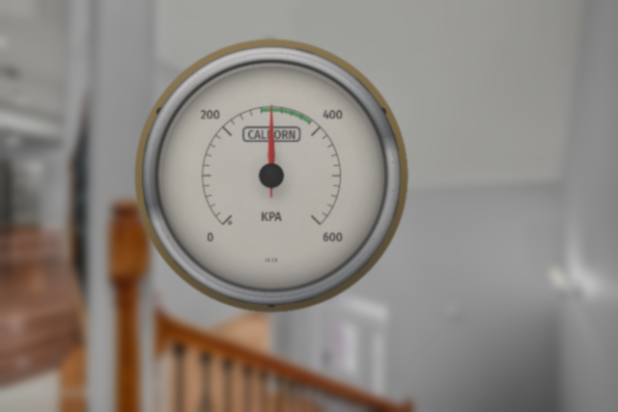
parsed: **300** kPa
